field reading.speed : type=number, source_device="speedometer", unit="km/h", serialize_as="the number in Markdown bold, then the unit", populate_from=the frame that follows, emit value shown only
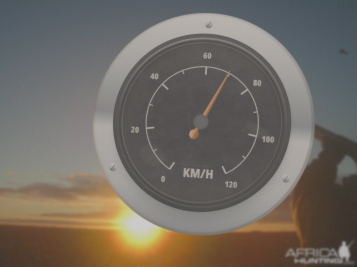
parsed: **70** km/h
